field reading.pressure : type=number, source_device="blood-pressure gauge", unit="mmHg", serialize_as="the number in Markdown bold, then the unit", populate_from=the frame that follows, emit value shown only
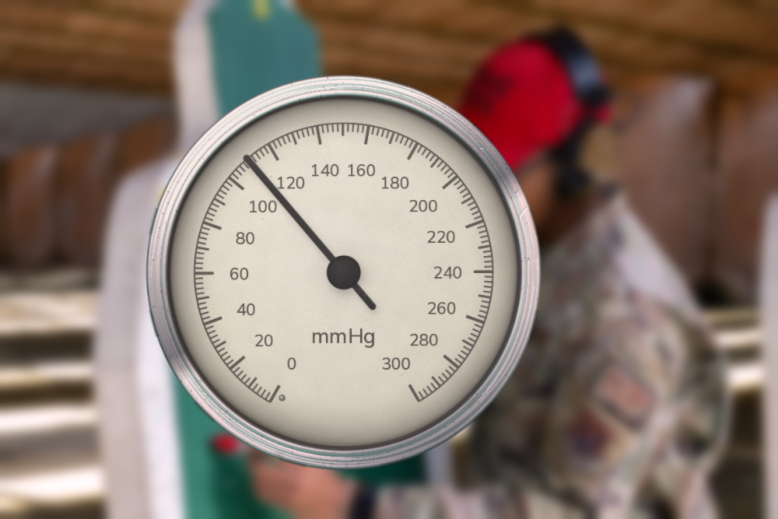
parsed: **110** mmHg
